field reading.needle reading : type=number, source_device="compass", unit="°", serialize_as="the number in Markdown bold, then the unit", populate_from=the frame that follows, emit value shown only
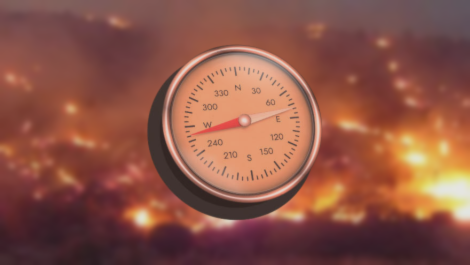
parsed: **260** °
